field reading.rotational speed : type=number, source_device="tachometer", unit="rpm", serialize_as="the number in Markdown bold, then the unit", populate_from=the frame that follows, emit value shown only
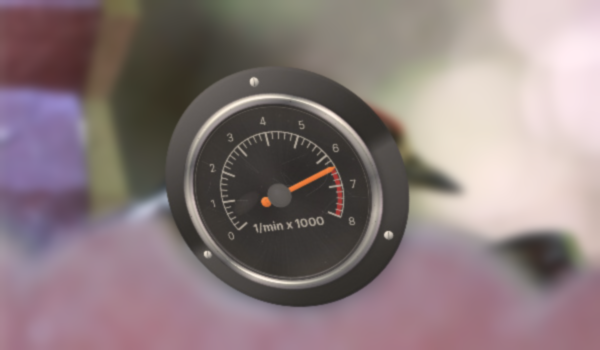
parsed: **6400** rpm
